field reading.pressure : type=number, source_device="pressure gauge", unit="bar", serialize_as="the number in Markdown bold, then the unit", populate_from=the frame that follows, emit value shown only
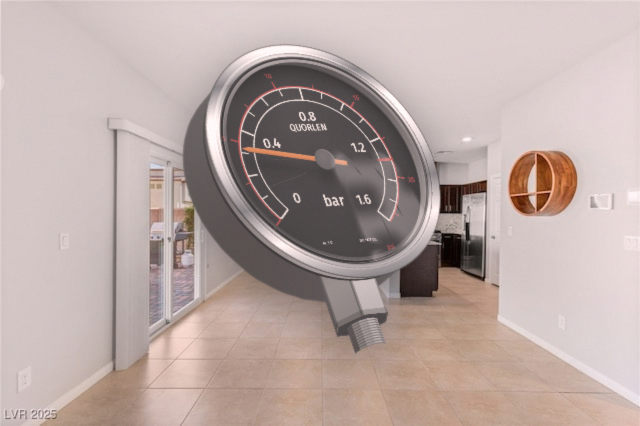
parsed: **0.3** bar
